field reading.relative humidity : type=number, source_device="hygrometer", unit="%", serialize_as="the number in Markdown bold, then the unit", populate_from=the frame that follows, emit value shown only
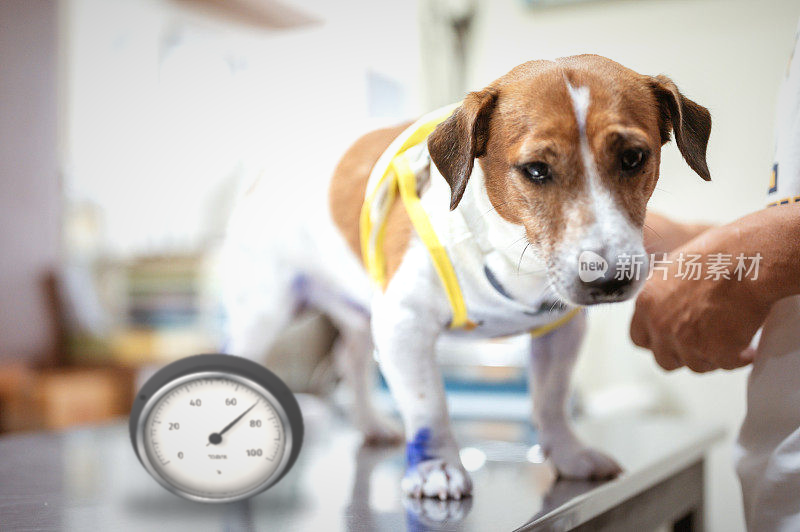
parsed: **70** %
